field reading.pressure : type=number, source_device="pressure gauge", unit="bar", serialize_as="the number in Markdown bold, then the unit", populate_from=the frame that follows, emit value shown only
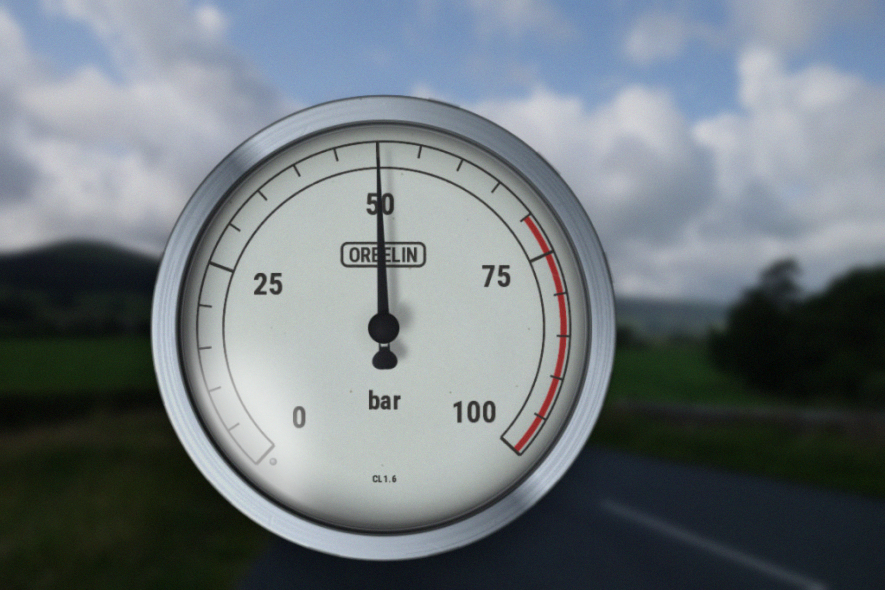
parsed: **50** bar
